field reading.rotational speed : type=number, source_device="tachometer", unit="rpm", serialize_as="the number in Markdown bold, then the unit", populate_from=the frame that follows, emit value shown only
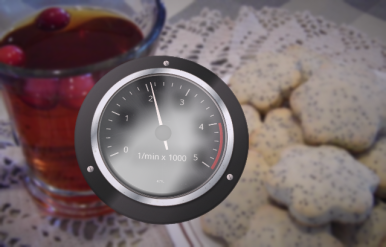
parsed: **2100** rpm
